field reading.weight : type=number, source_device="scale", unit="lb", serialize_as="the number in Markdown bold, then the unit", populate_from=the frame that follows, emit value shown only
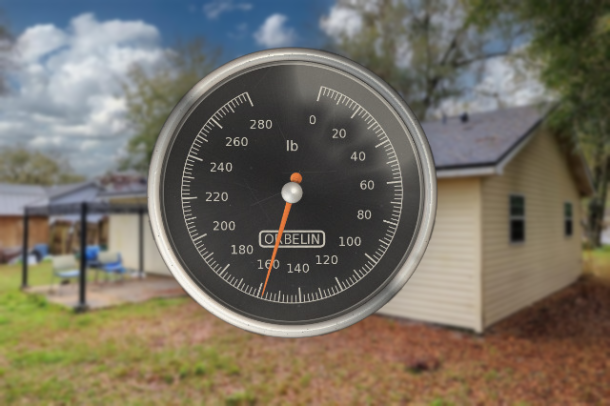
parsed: **158** lb
